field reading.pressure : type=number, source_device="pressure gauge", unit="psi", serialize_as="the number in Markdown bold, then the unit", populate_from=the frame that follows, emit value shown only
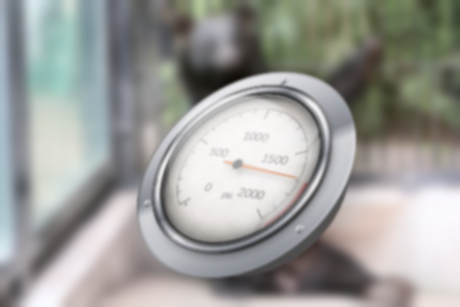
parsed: **1700** psi
